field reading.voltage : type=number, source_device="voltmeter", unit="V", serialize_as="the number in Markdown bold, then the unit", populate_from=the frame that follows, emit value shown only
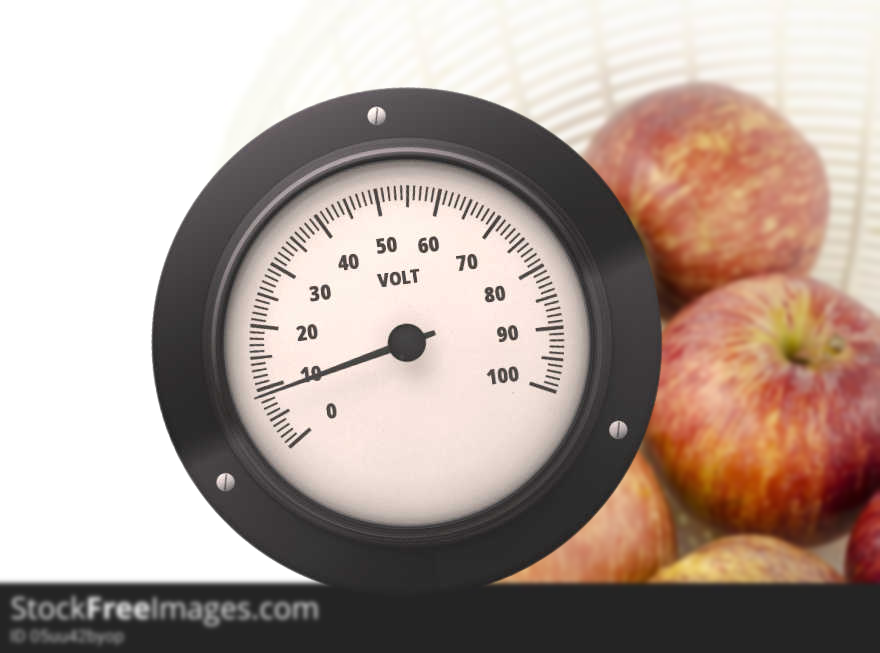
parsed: **9** V
